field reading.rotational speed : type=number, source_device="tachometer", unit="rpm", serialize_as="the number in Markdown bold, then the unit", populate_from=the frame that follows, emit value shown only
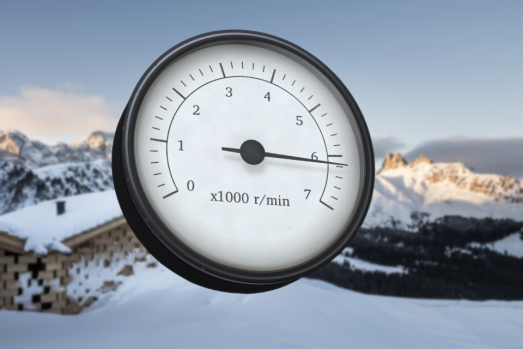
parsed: **6200** rpm
